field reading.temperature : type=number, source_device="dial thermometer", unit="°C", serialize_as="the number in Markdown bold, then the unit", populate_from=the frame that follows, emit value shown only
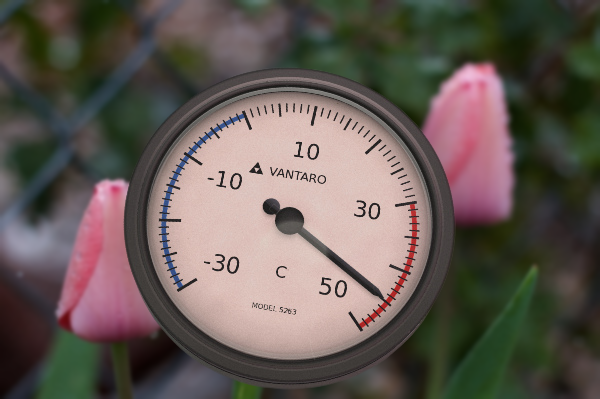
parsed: **45** °C
